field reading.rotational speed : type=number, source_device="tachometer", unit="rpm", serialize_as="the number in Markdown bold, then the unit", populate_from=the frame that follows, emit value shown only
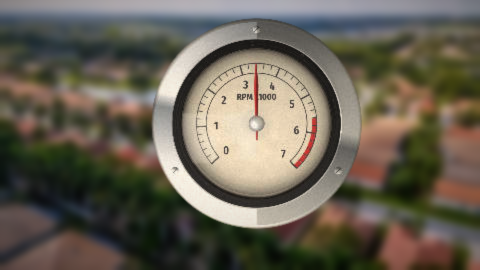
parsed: **3400** rpm
